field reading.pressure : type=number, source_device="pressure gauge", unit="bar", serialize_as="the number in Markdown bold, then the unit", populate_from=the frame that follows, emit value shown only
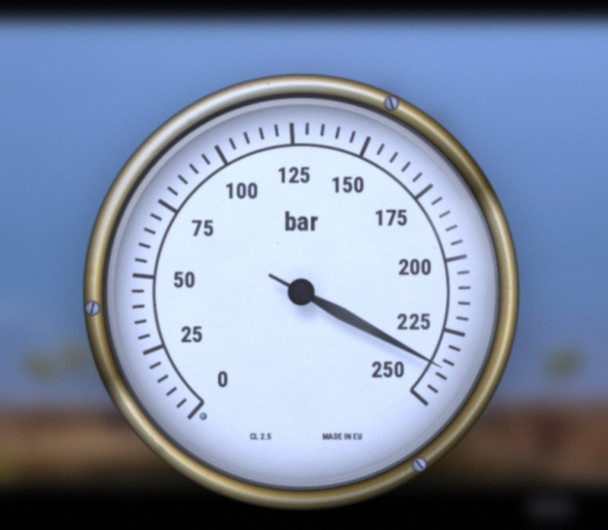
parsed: **237.5** bar
